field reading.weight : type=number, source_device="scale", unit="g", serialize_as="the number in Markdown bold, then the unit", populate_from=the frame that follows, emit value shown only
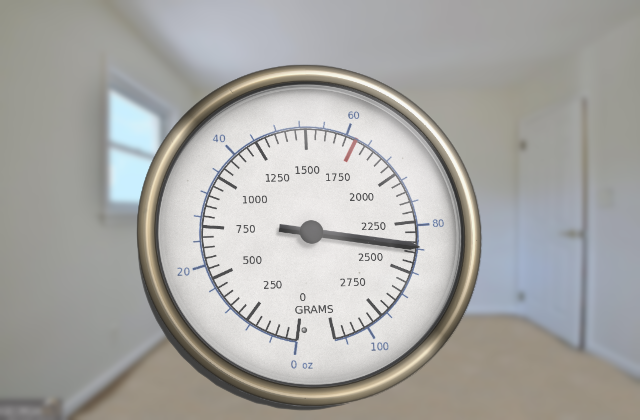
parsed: **2375** g
